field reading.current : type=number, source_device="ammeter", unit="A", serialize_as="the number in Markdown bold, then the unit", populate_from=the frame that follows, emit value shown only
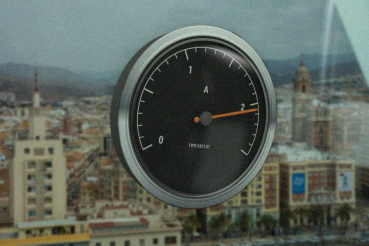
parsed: **2.05** A
